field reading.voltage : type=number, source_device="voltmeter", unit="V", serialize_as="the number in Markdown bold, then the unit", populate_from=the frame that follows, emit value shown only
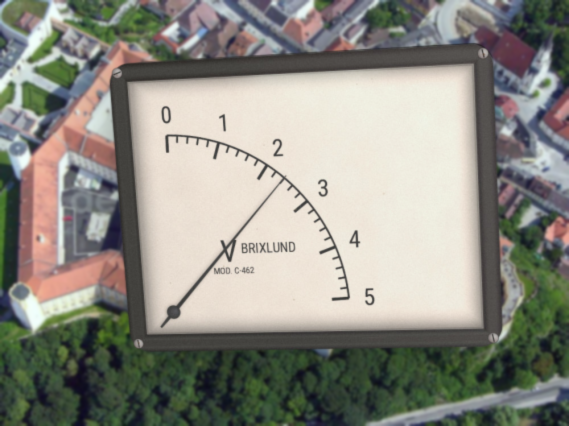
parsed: **2.4** V
